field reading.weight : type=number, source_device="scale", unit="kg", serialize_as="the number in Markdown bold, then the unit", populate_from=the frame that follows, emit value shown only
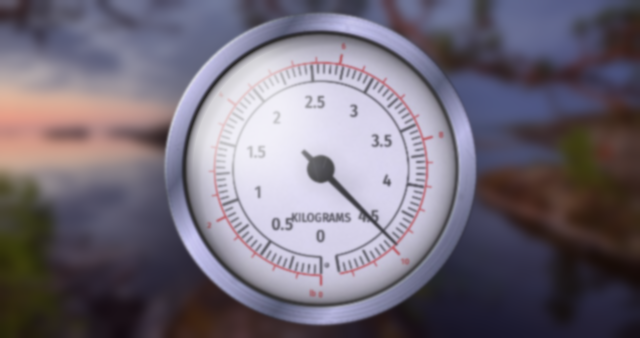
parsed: **4.5** kg
